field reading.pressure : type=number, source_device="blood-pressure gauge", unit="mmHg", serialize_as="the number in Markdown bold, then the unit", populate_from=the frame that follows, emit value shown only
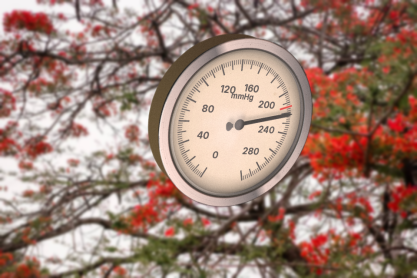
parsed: **220** mmHg
